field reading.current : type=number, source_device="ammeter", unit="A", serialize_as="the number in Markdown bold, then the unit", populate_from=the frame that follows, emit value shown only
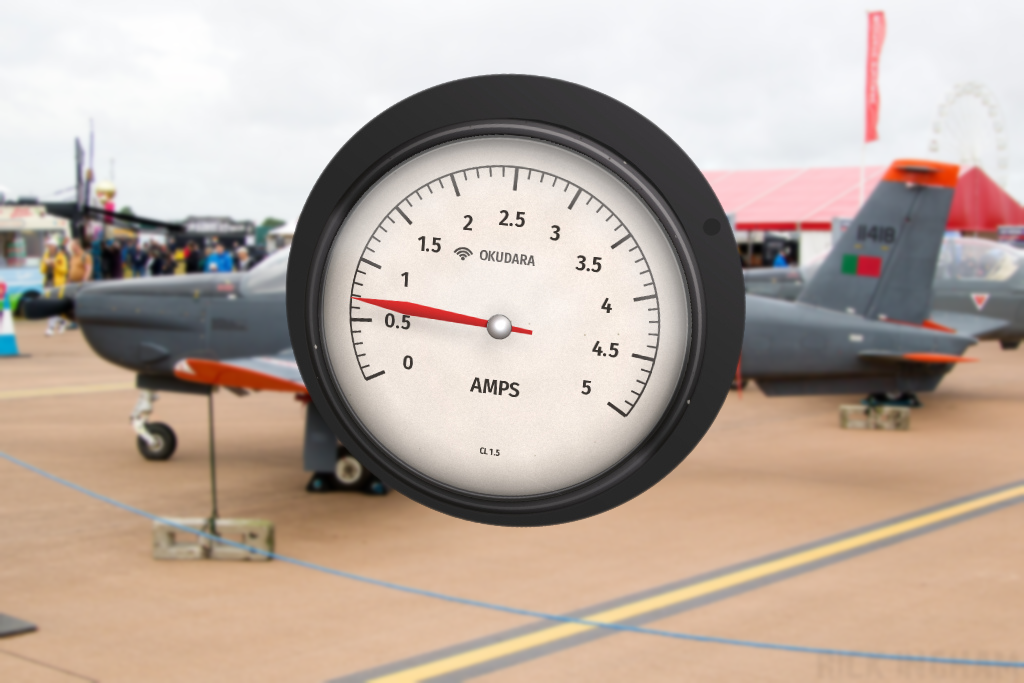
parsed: **0.7** A
